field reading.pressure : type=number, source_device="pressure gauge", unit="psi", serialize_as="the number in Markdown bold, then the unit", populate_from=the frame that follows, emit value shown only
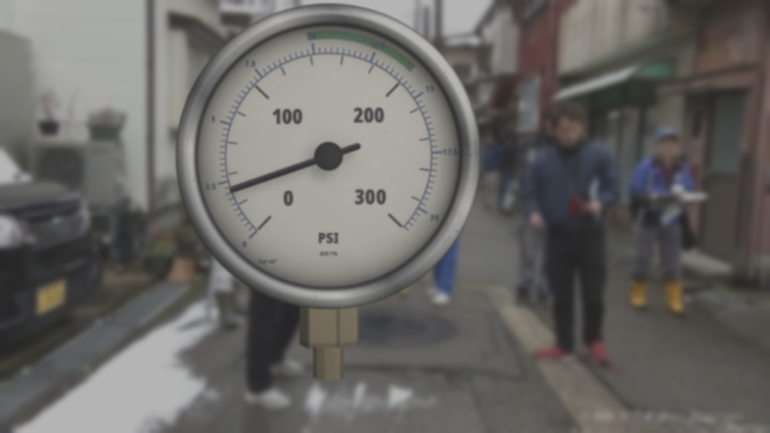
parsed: **30** psi
